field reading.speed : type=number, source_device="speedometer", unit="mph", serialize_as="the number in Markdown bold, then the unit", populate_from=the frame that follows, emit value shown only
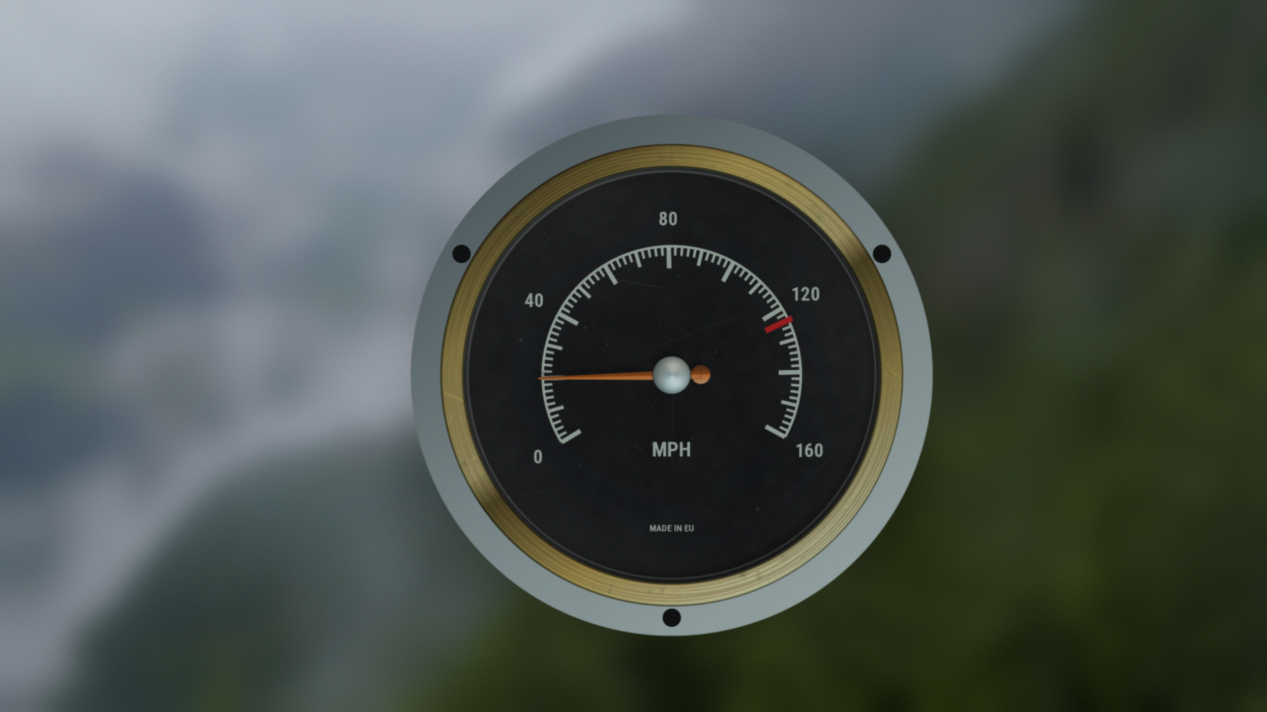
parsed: **20** mph
